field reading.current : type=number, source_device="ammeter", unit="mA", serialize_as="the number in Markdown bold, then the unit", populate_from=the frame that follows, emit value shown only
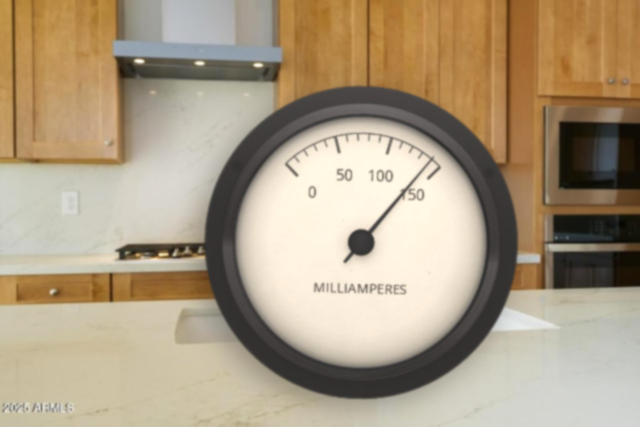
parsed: **140** mA
